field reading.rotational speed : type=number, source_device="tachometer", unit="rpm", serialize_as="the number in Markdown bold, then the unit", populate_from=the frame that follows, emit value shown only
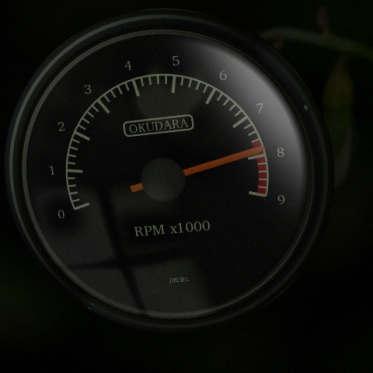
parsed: **7800** rpm
